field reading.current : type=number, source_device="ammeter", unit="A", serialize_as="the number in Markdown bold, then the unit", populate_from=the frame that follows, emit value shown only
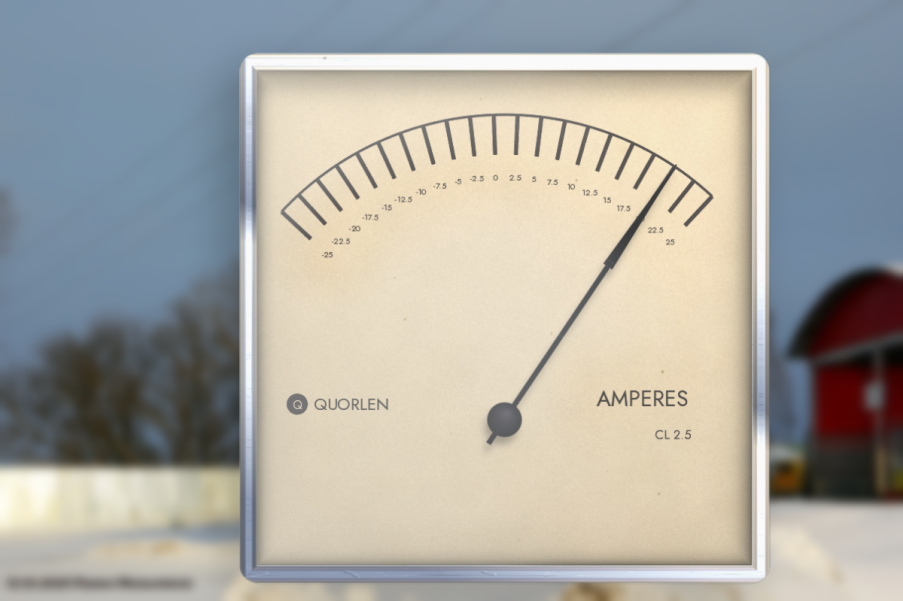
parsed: **20** A
